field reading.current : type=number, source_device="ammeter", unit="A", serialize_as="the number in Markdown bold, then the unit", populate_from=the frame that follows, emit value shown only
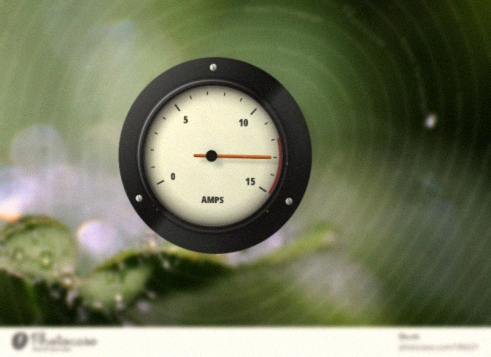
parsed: **13** A
